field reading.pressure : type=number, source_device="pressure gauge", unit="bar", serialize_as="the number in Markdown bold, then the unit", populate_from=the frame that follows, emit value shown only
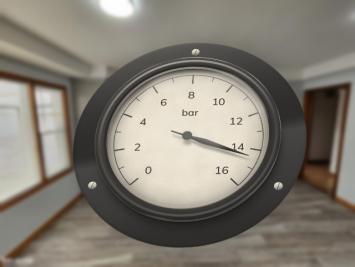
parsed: **14.5** bar
